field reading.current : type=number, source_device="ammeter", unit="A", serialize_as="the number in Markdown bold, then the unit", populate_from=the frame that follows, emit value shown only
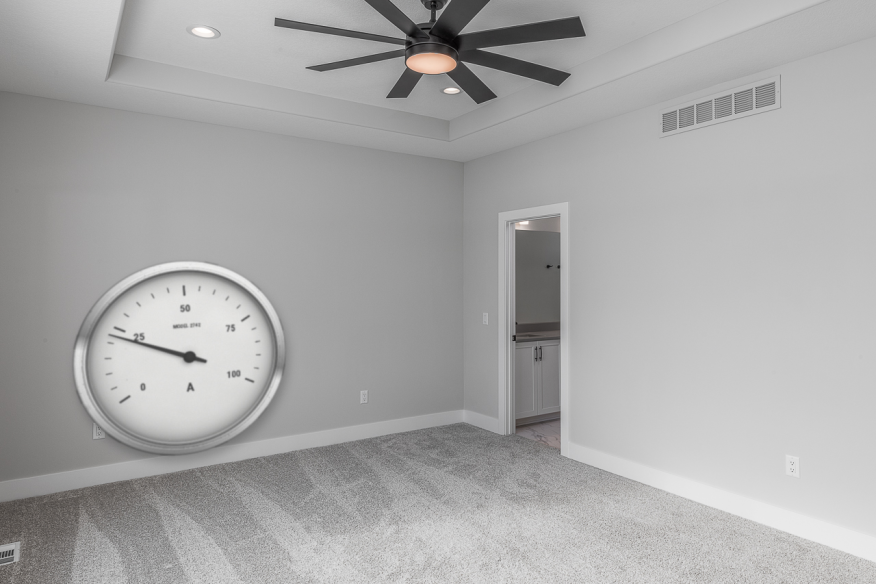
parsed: **22.5** A
